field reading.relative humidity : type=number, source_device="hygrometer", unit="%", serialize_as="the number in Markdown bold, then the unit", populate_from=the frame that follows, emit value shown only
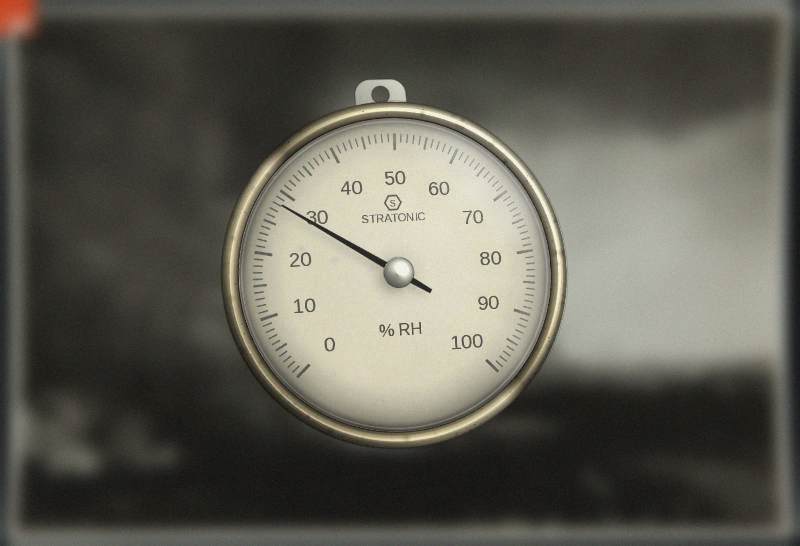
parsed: **28** %
